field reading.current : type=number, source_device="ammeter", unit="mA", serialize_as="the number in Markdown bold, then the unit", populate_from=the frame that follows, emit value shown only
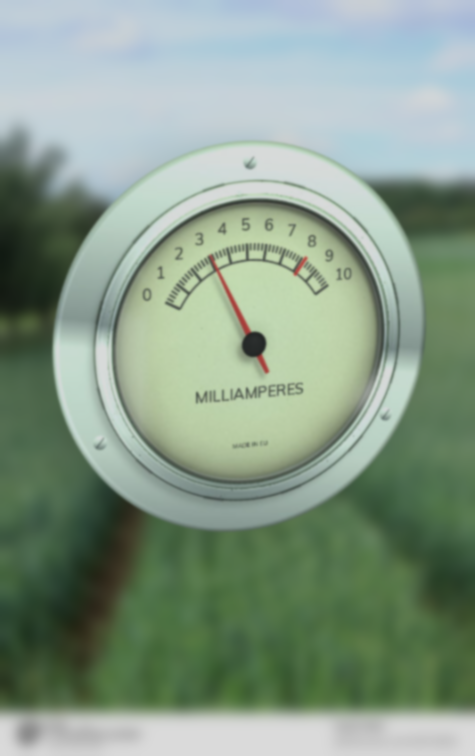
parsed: **3** mA
